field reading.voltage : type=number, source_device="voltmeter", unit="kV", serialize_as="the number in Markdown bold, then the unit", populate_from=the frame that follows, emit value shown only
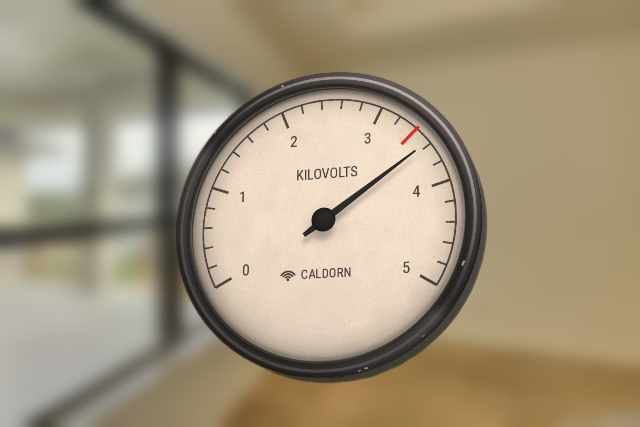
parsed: **3.6** kV
